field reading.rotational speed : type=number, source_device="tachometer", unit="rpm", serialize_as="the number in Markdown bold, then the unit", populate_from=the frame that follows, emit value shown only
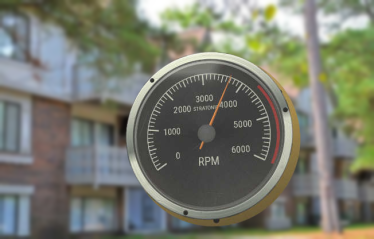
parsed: **3700** rpm
